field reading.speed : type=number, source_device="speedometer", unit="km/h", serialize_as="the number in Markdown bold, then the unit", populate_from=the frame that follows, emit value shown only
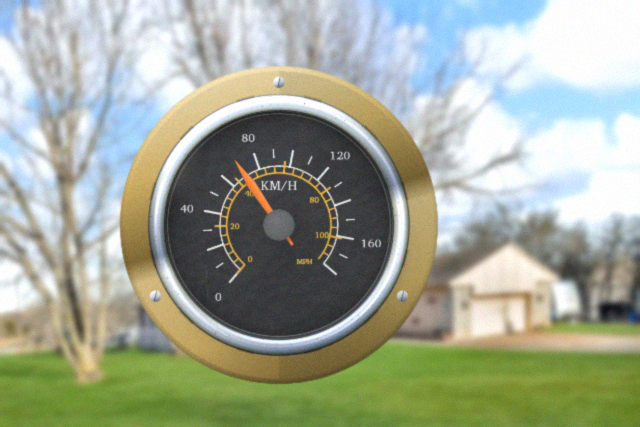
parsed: **70** km/h
